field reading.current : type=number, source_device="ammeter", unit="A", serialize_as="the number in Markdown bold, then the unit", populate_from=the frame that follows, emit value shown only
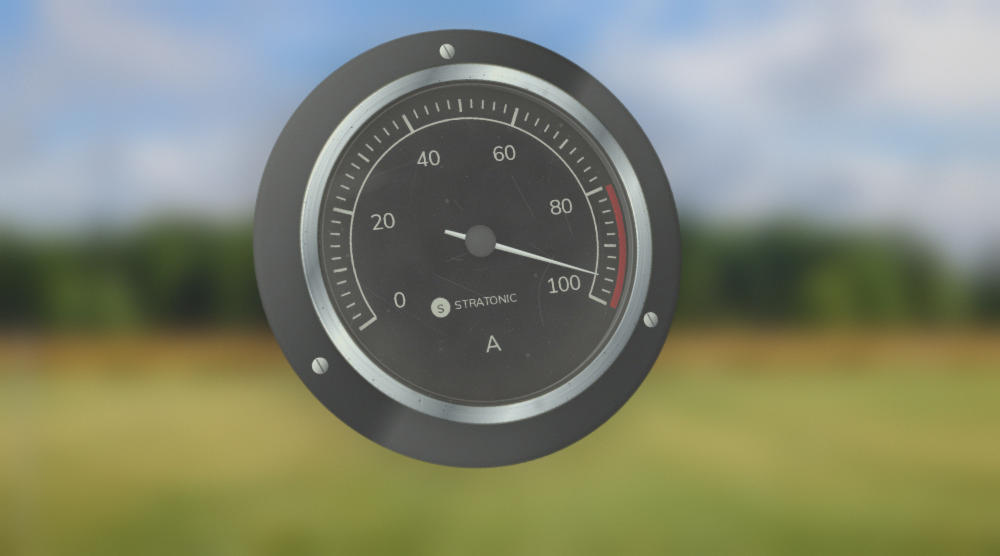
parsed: **96** A
